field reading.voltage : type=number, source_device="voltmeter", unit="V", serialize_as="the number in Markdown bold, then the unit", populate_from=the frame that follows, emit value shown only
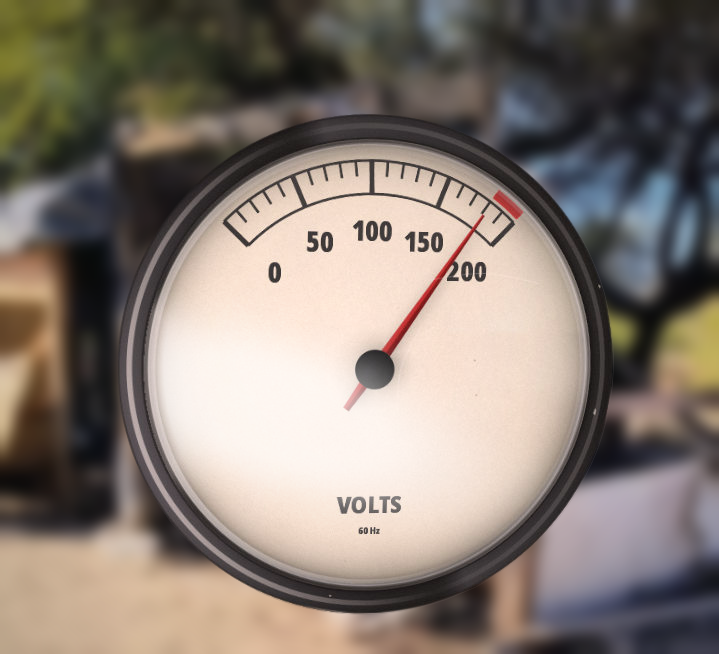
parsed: **180** V
